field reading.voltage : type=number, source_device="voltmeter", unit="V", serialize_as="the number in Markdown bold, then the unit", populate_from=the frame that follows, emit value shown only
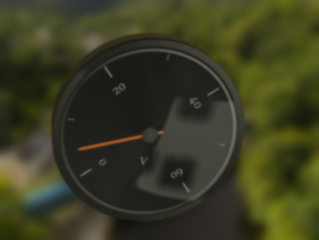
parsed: **5** V
